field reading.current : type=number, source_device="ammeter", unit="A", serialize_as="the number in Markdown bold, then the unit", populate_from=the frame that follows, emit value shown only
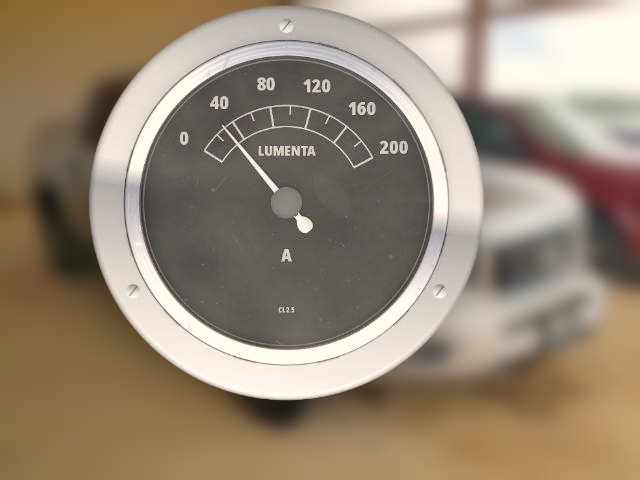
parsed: **30** A
